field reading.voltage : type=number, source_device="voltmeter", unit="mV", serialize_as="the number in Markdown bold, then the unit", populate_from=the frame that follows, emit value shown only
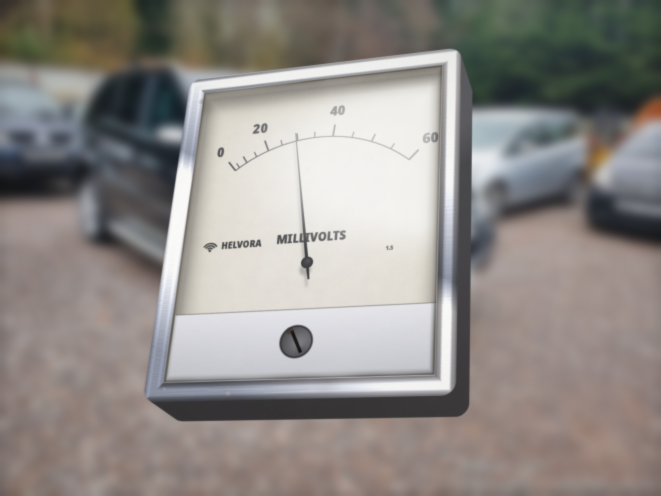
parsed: **30** mV
